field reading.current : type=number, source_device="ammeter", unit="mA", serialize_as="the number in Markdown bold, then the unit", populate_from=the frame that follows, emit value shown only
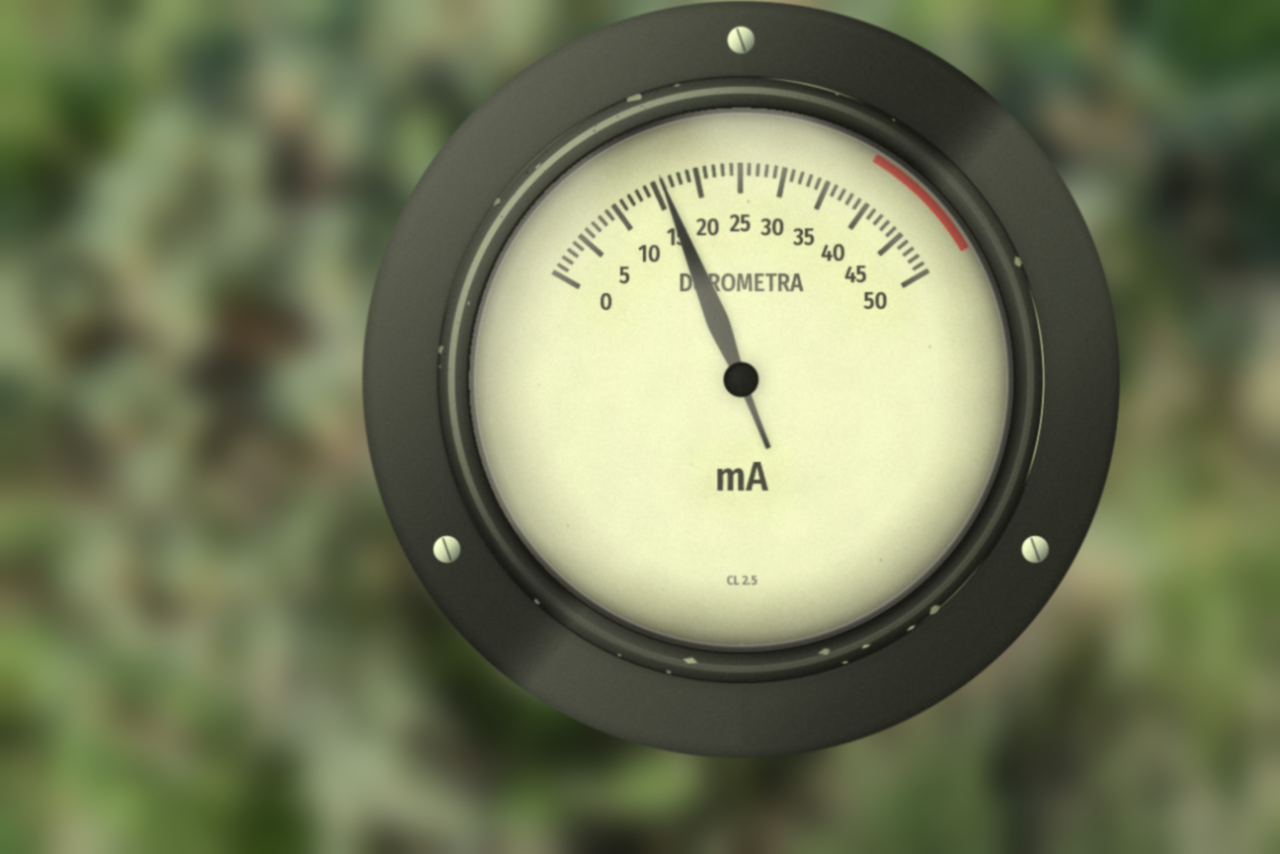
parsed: **16** mA
